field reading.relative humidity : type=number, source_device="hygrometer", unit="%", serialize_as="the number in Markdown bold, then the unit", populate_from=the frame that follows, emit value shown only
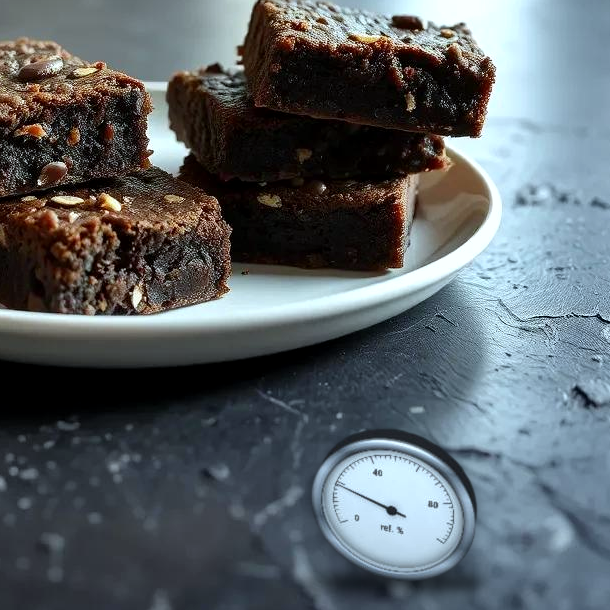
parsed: **20** %
